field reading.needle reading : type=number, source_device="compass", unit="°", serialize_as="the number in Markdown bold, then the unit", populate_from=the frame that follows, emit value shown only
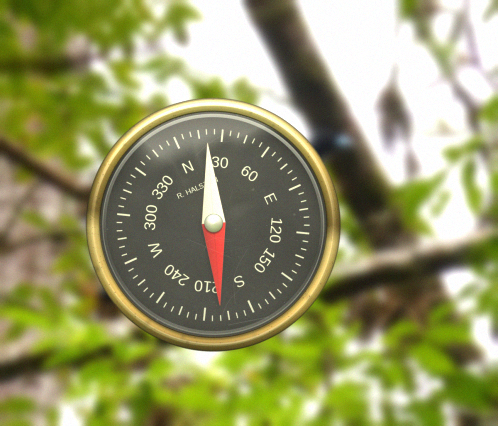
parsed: **200** °
